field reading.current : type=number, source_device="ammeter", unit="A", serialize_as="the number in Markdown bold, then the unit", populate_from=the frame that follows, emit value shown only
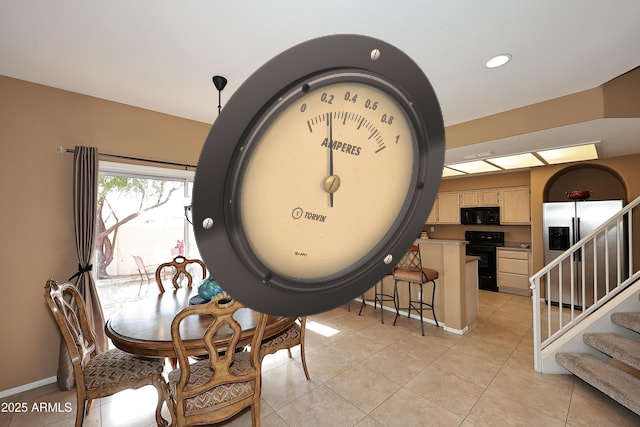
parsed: **0.2** A
